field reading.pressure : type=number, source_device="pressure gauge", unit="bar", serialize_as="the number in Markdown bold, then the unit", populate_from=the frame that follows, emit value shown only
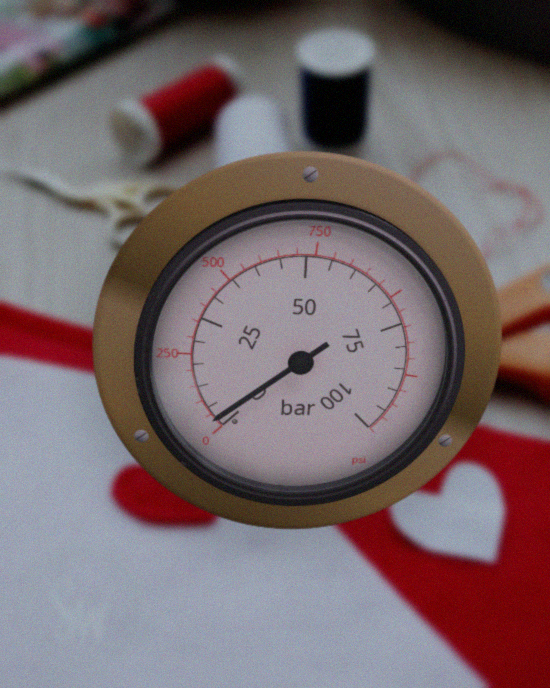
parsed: **2.5** bar
